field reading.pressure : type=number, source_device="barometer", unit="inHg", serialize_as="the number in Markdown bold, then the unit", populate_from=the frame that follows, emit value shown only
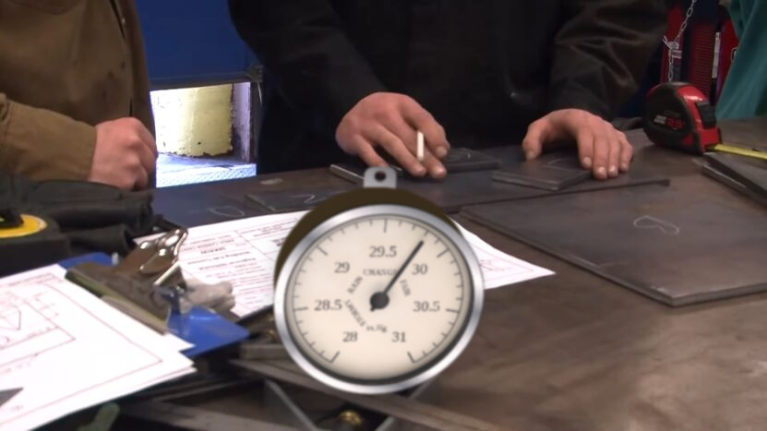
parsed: **29.8** inHg
